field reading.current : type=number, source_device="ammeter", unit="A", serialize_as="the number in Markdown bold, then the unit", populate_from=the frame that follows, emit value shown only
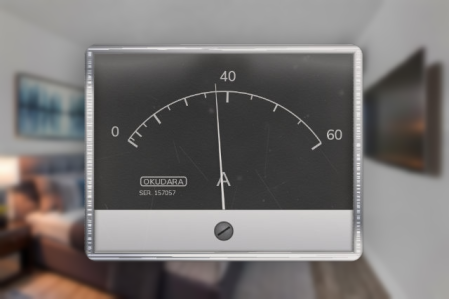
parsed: **37.5** A
